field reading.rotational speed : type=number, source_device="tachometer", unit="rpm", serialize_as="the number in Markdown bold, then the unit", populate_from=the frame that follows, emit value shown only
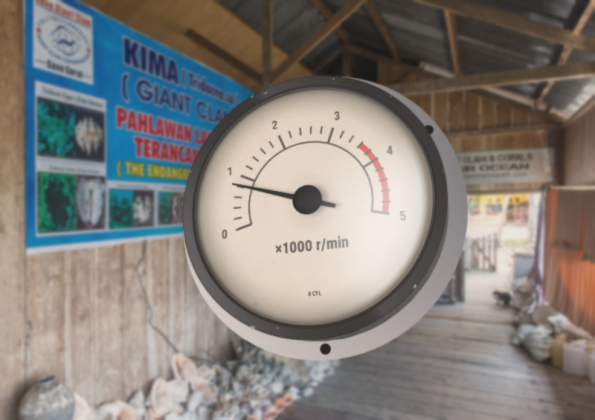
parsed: **800** rpm
